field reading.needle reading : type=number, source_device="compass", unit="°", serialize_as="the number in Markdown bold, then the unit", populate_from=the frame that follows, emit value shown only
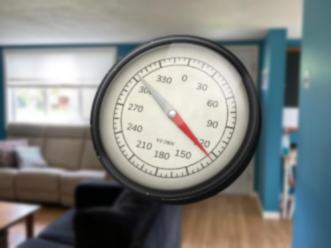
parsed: **125** °
